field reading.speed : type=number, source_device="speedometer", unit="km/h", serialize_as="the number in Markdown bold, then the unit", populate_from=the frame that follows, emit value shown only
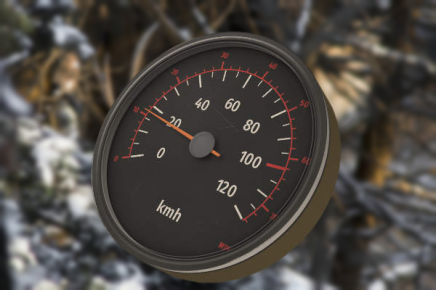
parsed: **17.5** km/h
